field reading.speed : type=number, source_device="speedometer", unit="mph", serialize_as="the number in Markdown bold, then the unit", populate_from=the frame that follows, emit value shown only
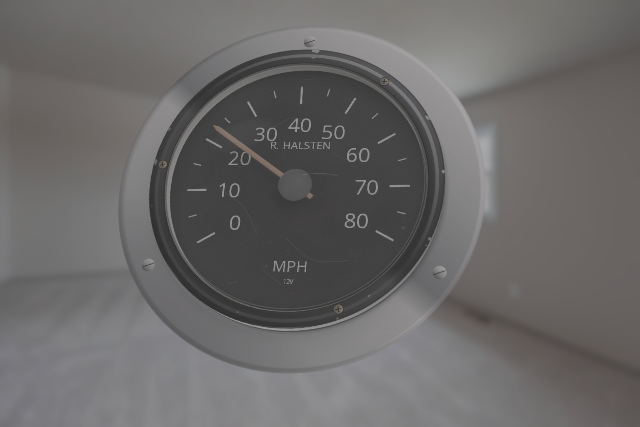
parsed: **22.5** mph
